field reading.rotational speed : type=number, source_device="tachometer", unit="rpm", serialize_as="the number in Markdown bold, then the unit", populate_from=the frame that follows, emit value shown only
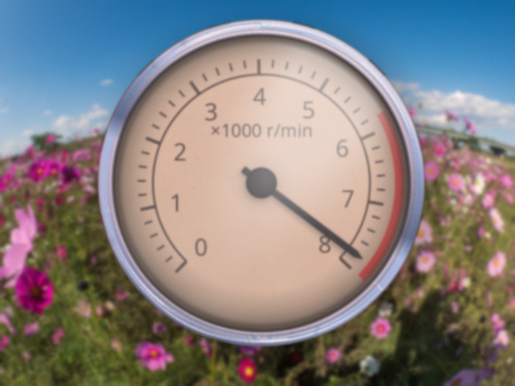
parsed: **7800** rpm
